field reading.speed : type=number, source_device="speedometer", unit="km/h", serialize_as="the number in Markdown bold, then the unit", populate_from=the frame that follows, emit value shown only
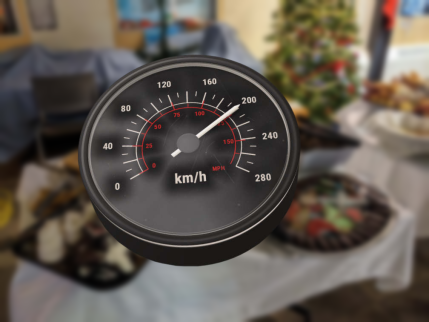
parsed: **200** km/h
